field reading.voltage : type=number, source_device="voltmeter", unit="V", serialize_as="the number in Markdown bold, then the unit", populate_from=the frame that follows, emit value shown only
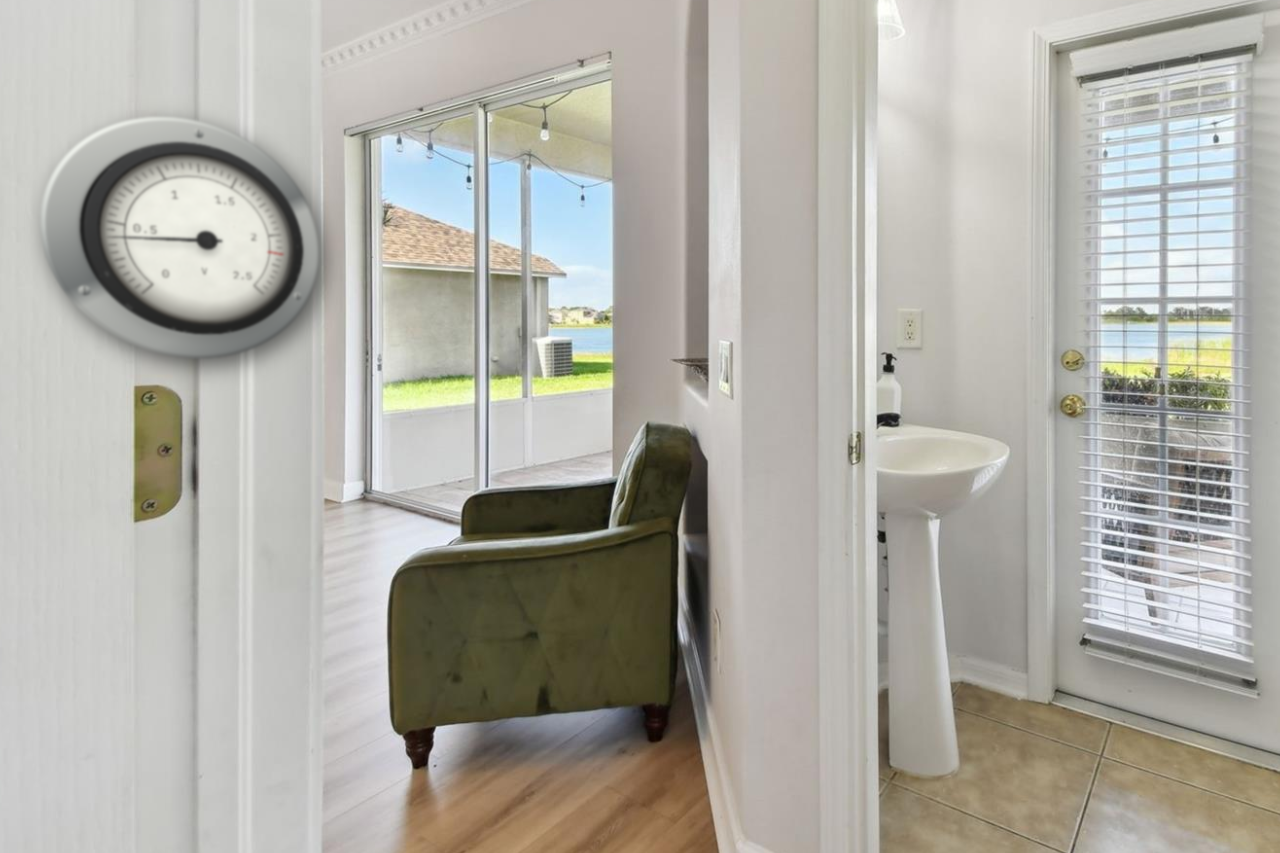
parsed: **0.4** V
